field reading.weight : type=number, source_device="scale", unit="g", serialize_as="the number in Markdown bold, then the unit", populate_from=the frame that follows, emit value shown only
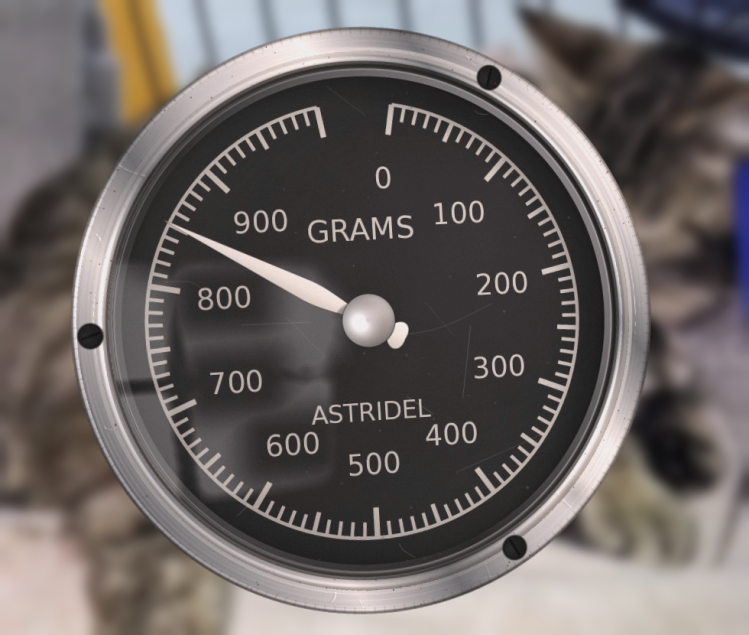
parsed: **850** g
